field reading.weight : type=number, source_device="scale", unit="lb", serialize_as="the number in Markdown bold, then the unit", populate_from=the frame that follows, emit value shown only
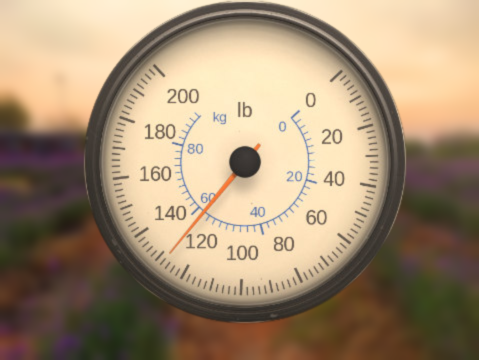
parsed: **128** lb
